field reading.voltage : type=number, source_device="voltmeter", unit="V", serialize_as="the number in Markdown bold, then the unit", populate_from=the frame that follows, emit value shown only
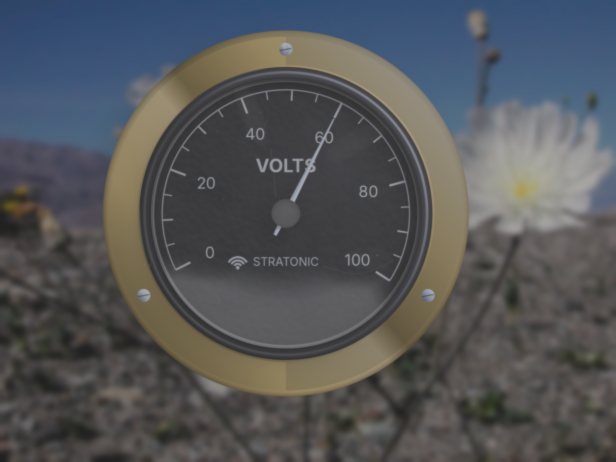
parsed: **60** V
